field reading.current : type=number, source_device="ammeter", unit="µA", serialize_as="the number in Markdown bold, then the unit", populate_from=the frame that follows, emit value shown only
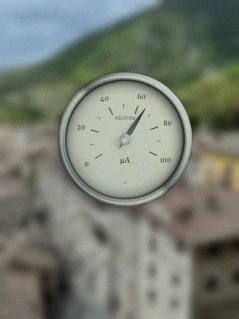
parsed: **65** µA
